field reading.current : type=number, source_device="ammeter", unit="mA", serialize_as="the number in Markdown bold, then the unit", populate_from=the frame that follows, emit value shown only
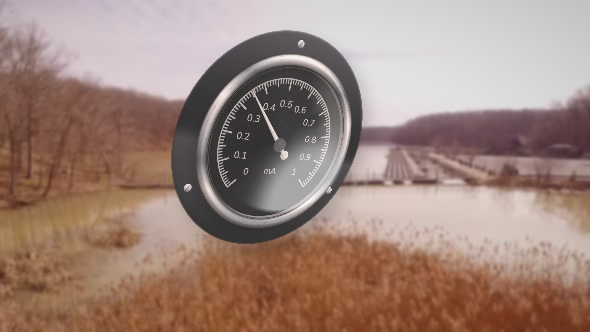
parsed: **0.35** mA
